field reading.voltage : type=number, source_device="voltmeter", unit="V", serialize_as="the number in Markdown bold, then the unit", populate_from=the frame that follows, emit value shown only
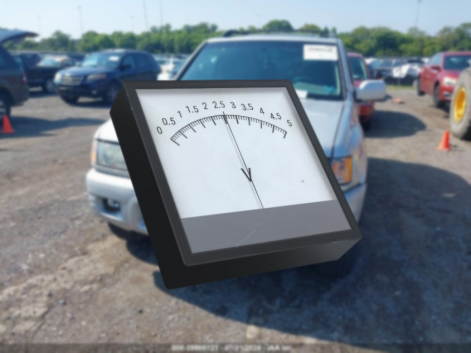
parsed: **2.5** V
